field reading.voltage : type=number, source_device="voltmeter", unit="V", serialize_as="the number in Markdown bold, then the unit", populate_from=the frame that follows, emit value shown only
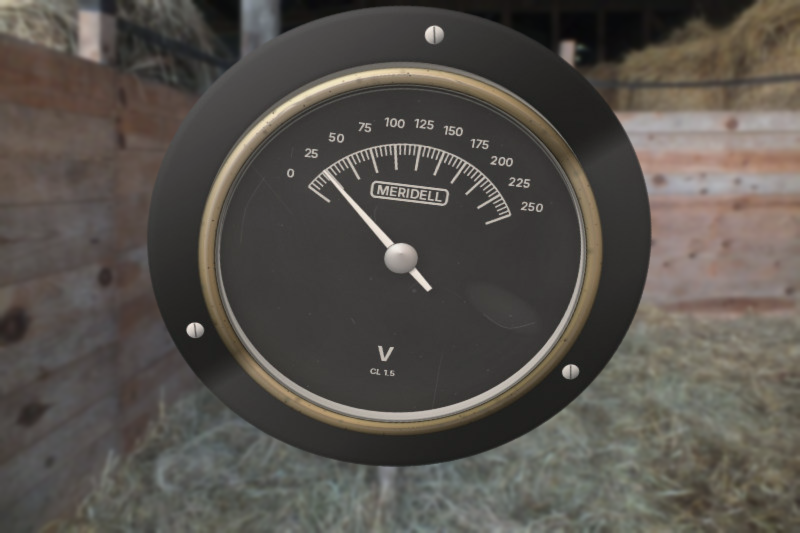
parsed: **25** V
